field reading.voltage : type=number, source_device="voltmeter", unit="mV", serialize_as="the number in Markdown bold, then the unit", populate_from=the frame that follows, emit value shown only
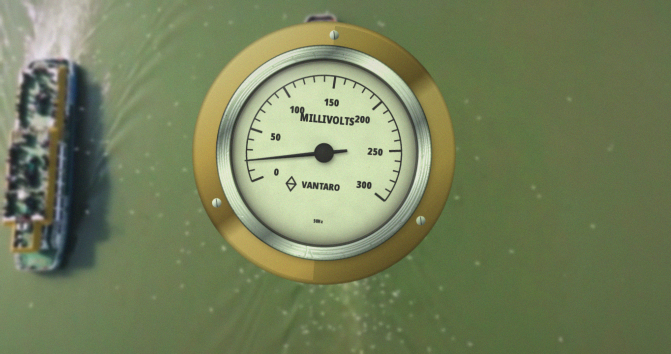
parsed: **20** mV
